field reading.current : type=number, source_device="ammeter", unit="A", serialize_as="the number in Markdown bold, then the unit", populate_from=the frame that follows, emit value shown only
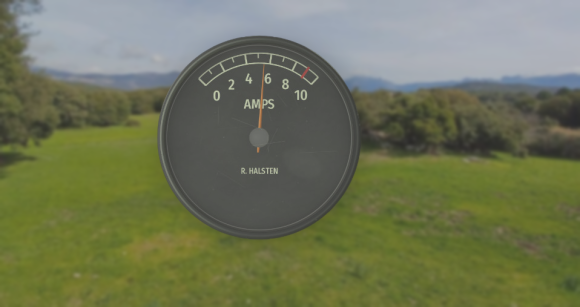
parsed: **5.5** A
